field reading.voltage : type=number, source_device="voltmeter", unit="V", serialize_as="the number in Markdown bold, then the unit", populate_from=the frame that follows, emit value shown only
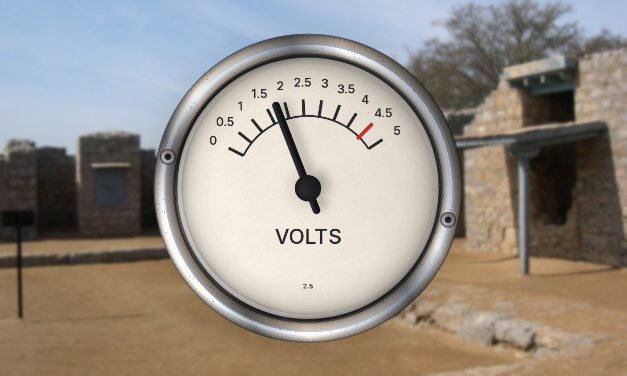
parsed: **1.75** V
